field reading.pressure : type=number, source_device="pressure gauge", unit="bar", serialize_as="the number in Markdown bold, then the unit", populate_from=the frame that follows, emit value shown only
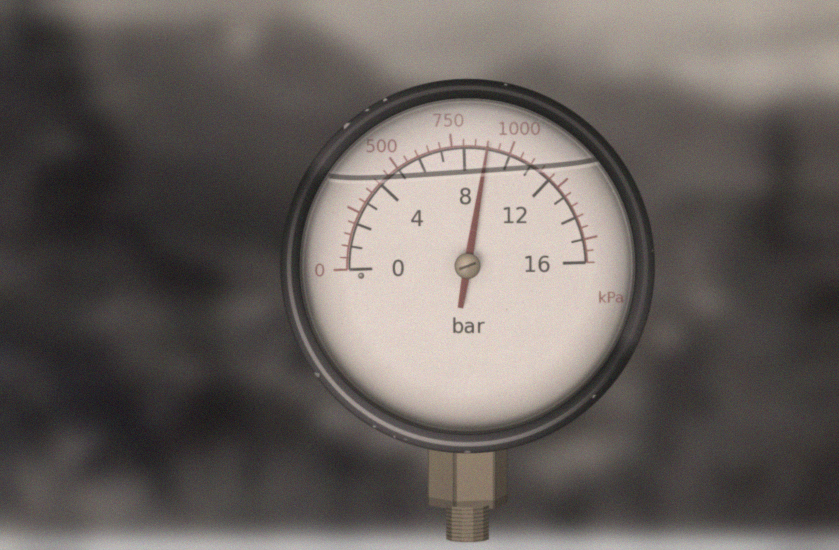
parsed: **9** bar
